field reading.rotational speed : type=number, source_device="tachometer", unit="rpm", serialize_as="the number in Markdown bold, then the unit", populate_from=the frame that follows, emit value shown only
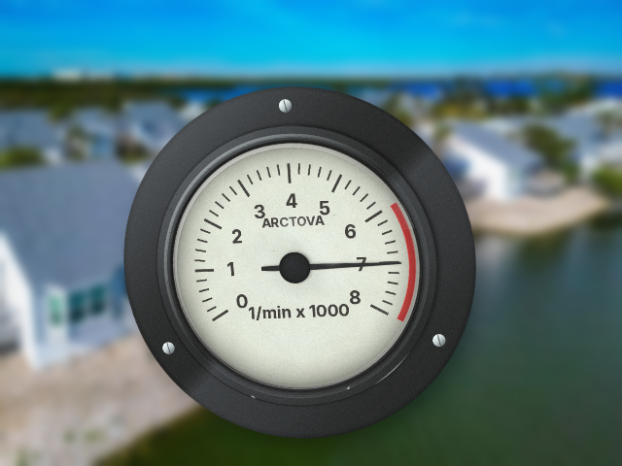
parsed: **7000** rpm
